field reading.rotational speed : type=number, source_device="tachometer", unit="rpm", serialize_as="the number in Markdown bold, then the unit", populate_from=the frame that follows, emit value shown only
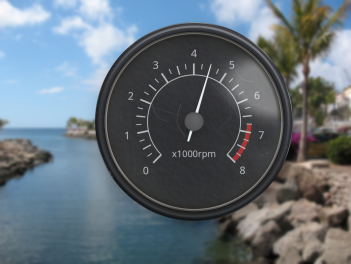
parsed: **4500** rpm
